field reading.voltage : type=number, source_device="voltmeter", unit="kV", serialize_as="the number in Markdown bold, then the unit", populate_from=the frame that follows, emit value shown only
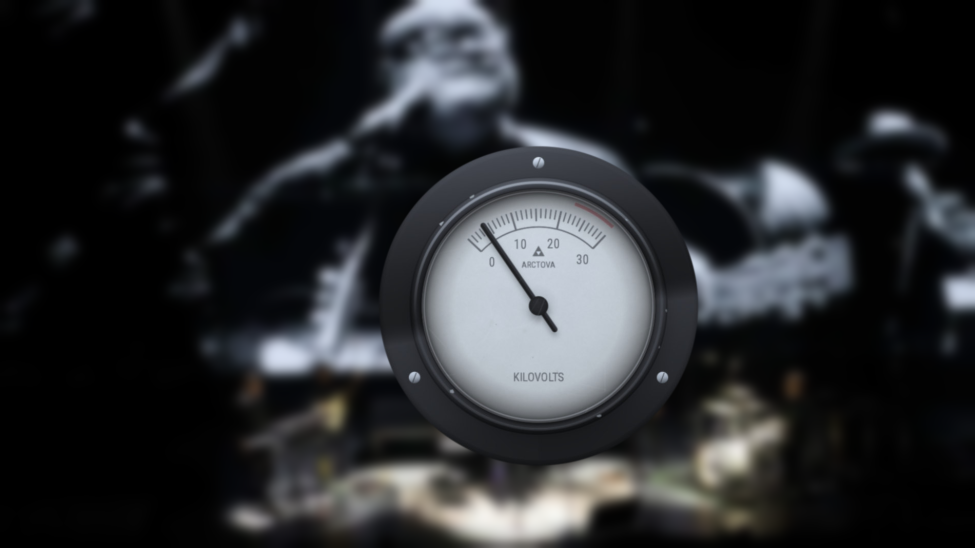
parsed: **4** kV
